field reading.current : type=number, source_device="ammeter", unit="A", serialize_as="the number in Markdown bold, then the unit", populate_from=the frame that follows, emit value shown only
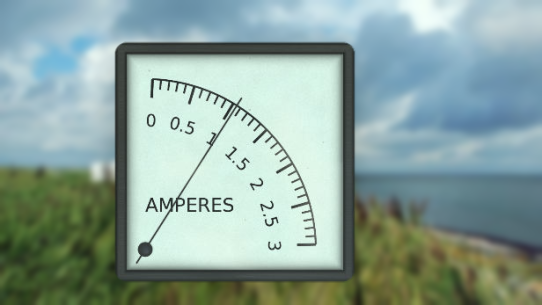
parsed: **1.05** A
